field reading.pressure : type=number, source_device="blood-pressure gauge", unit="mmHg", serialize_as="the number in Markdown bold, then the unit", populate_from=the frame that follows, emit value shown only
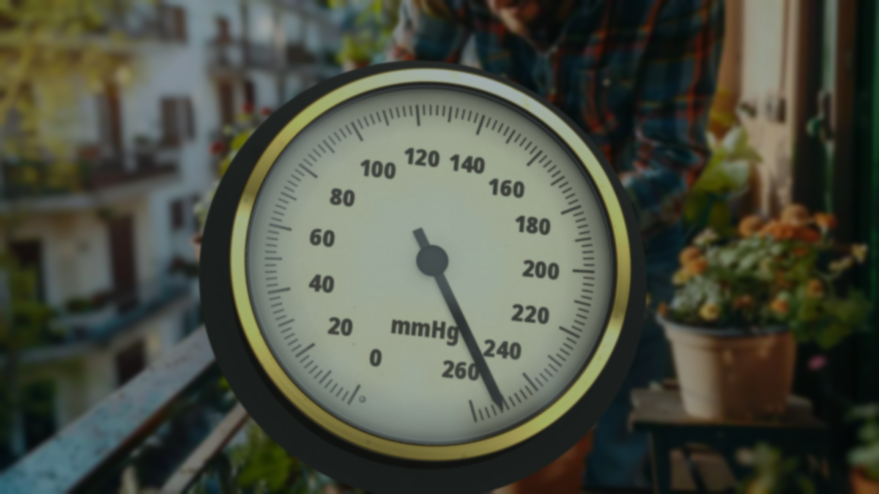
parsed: **252** mmHg
